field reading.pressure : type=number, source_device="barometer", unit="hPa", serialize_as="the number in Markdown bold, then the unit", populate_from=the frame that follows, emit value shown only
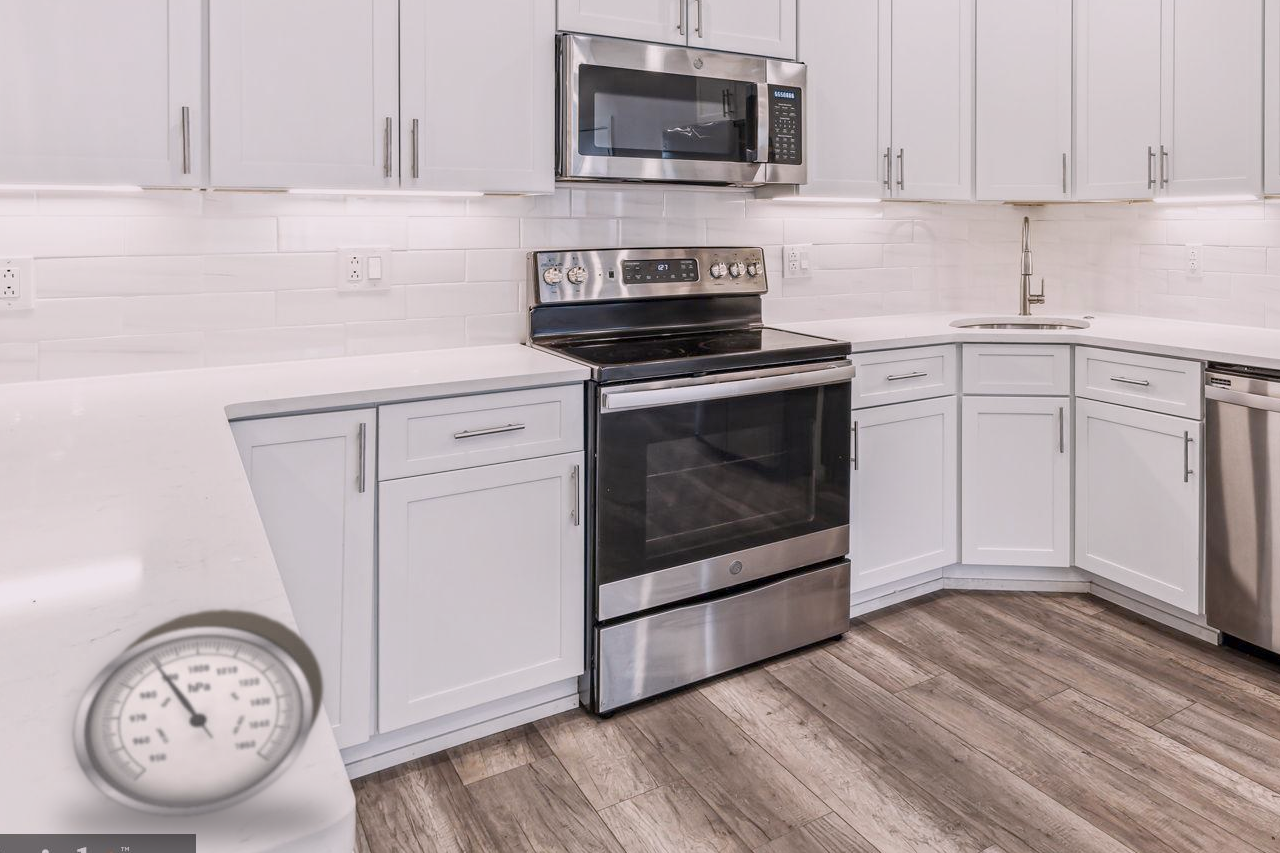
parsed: **990** hPa
